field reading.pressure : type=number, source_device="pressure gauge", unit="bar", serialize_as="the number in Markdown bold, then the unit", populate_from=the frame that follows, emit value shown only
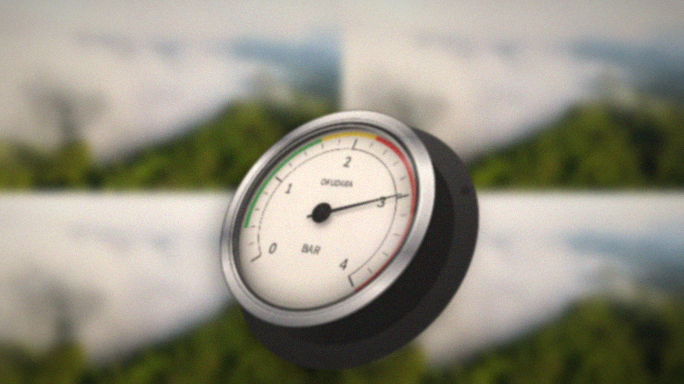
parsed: **3** bar
